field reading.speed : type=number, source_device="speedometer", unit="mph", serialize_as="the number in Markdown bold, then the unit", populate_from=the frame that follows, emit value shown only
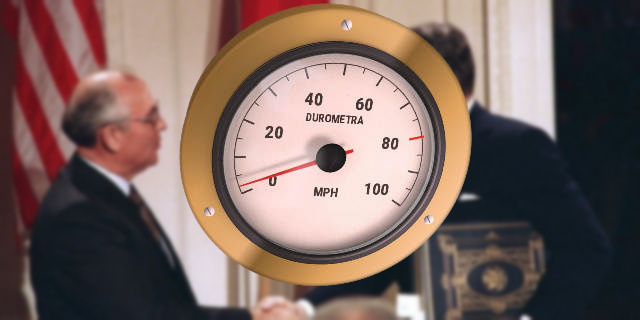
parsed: **2.5** mph
